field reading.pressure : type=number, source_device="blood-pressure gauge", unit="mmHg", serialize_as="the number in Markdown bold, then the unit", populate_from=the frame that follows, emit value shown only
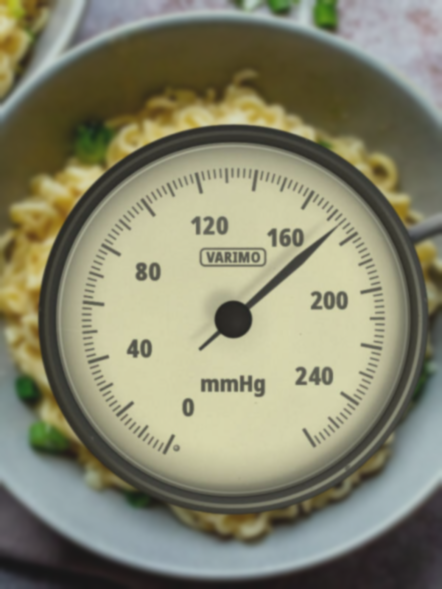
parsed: **174** mmHg
